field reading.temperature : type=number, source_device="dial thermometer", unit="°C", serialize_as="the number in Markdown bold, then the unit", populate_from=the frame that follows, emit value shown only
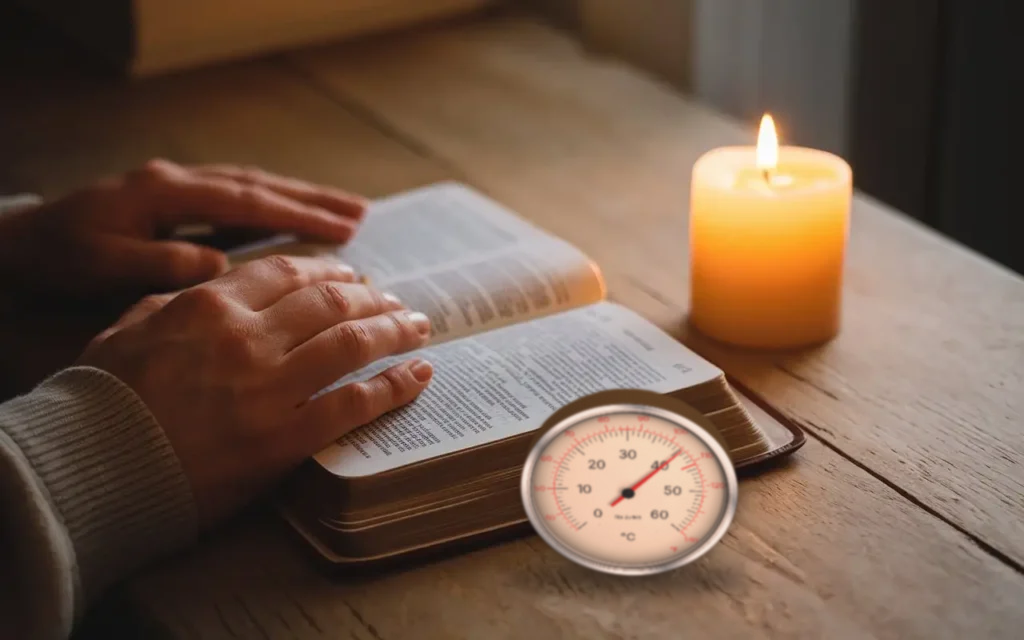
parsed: **40** °C
